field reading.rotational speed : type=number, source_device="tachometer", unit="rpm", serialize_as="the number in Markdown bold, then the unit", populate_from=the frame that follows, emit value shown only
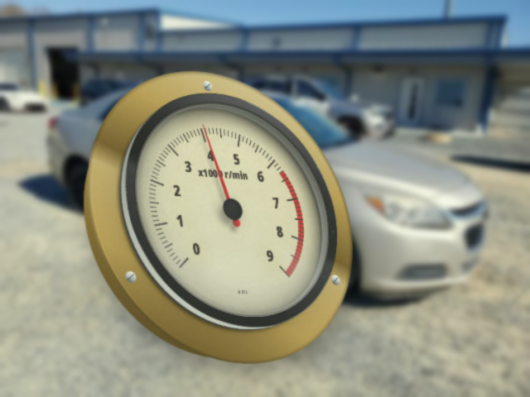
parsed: **4000** rpm
